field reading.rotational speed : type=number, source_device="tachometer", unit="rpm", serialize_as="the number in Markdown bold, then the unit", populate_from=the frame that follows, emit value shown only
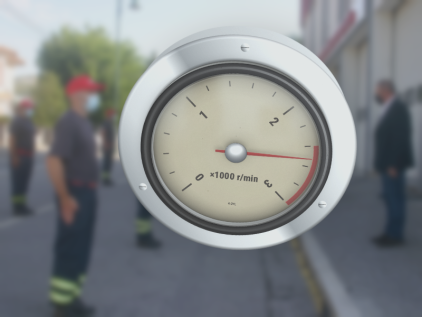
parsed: **2500** rpm
